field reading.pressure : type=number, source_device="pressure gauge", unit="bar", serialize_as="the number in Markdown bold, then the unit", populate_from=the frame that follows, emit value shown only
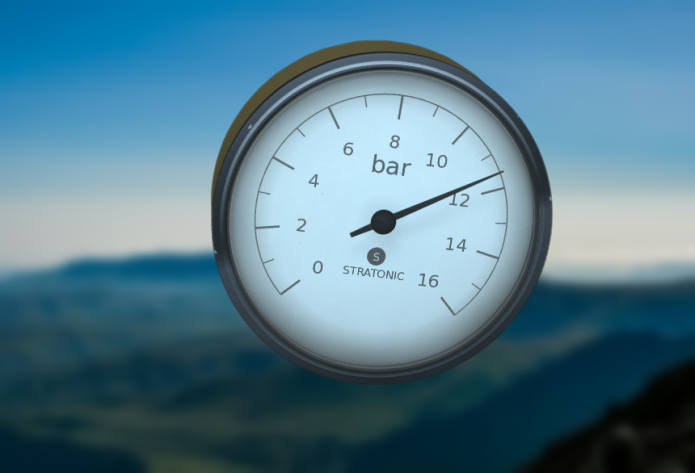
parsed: **11.5** bar
